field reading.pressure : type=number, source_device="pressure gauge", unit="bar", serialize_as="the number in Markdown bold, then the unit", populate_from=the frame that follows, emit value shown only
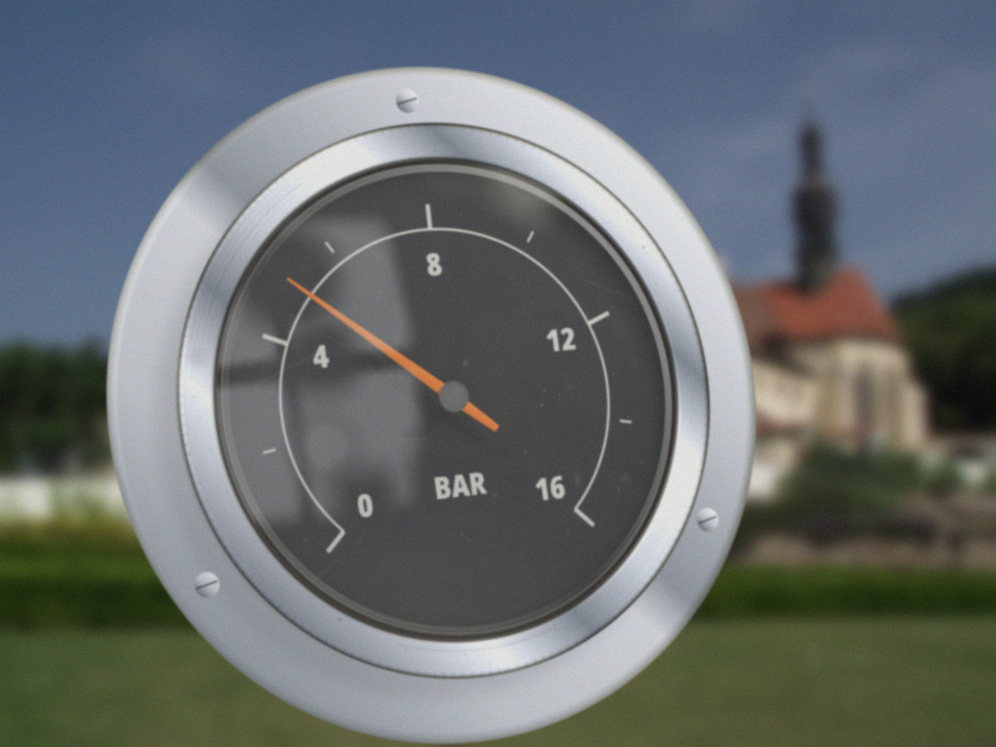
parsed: **5** bar
